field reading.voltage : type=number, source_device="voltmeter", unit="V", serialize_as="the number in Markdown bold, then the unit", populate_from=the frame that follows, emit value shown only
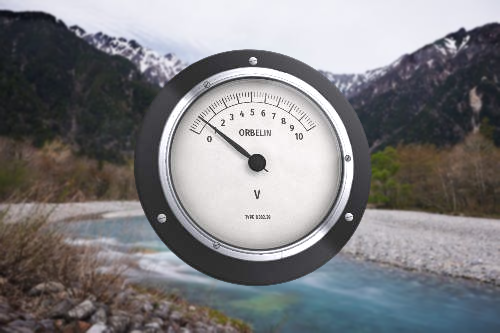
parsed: **1** V
